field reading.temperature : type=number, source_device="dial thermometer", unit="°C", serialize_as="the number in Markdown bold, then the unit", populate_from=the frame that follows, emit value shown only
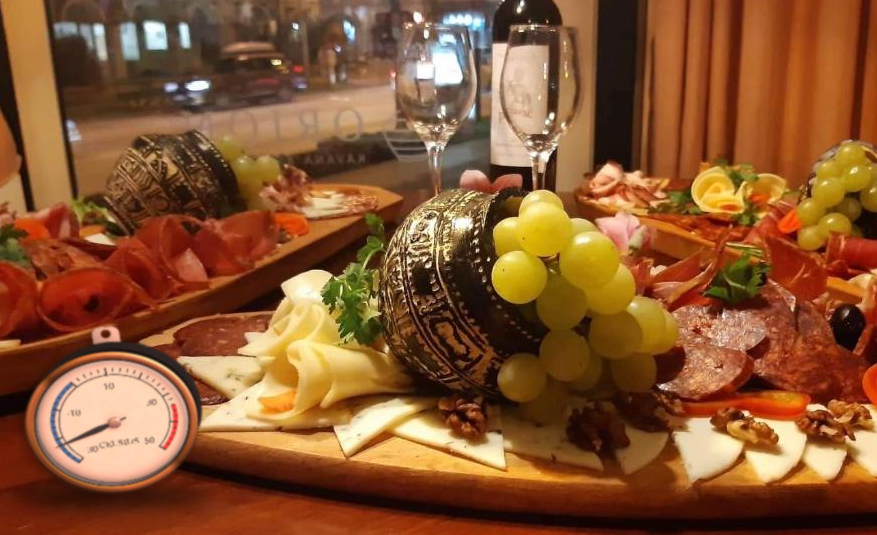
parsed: **-22** °C
